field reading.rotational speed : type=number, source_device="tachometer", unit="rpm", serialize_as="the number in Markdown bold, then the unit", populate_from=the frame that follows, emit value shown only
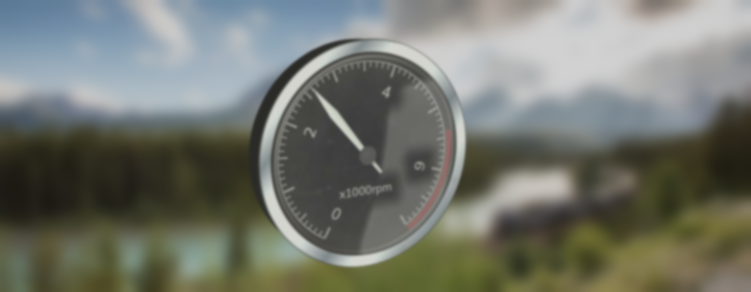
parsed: **2600** rpm
